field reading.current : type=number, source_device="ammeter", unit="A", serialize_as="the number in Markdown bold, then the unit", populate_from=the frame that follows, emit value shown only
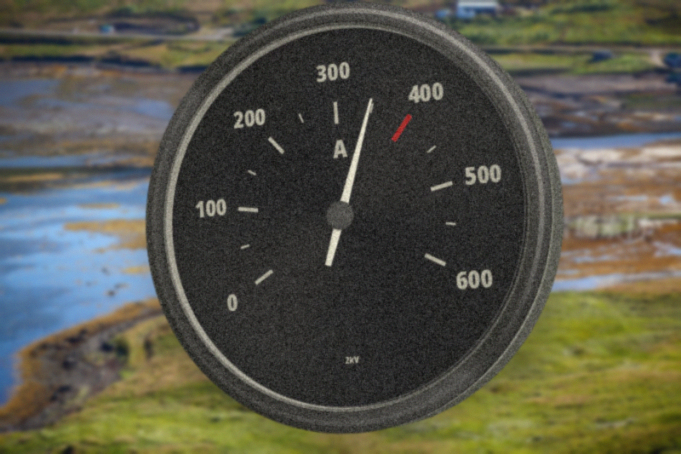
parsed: **350** A
